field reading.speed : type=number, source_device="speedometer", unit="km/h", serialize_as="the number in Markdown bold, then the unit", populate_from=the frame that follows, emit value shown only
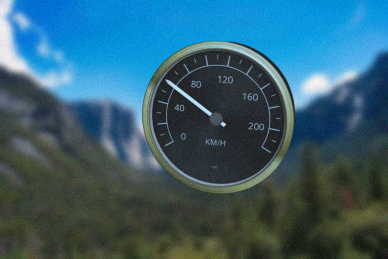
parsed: **60** km/h
